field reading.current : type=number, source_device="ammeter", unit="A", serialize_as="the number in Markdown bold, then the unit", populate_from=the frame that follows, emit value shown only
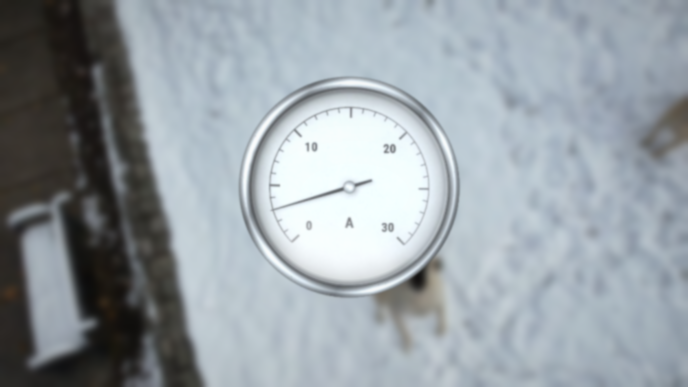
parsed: **3** A
